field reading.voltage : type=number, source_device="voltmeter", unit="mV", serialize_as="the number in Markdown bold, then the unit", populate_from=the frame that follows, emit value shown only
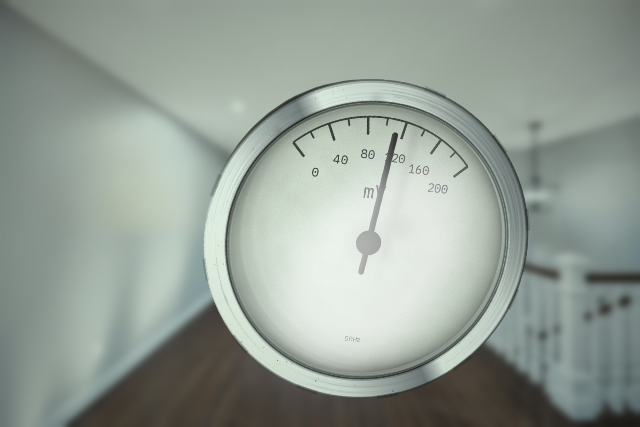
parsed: **110** mV
